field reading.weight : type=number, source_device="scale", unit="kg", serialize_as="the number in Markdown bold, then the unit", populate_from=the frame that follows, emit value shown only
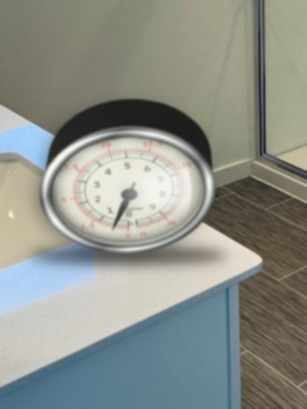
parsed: **0.5** kg
